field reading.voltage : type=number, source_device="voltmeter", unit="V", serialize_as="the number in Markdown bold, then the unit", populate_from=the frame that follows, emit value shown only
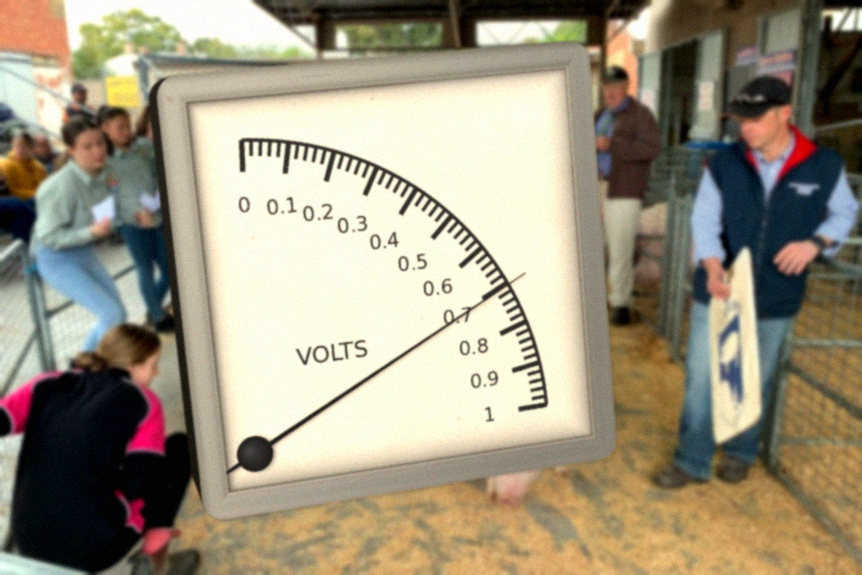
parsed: **0.7** V
